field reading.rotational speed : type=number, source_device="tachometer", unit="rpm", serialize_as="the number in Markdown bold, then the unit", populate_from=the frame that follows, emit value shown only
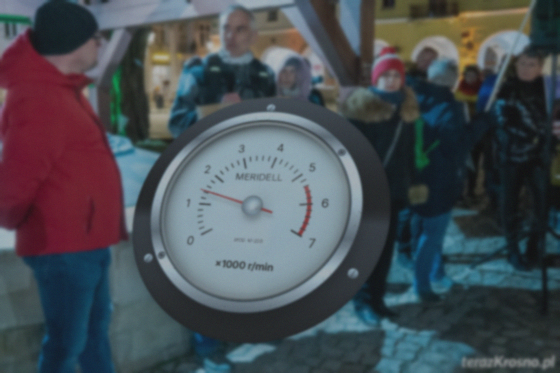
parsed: **1400** rpm
